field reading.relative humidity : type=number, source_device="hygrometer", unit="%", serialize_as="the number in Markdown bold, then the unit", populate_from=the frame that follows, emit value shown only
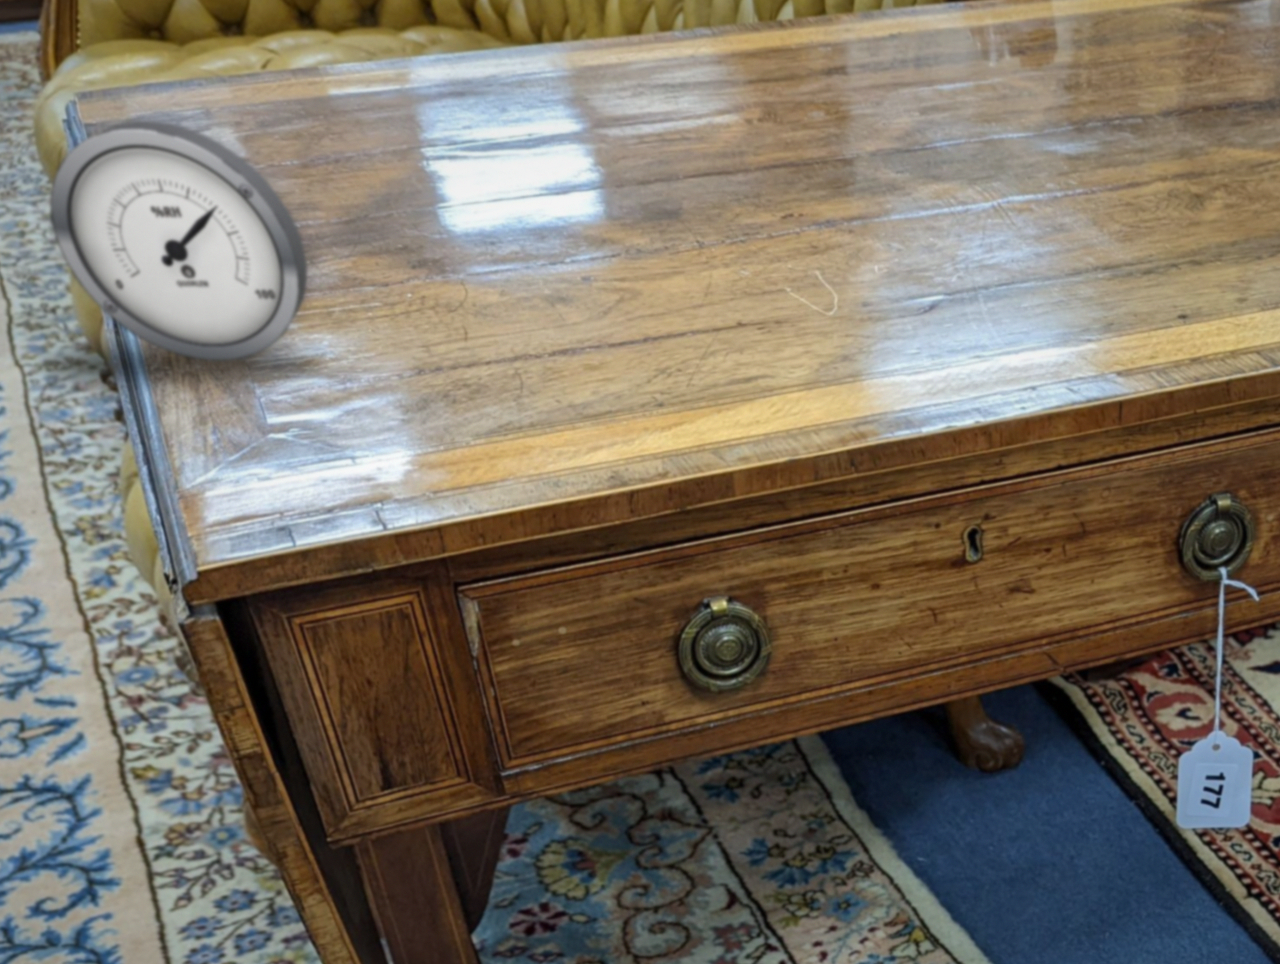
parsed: **70** %
